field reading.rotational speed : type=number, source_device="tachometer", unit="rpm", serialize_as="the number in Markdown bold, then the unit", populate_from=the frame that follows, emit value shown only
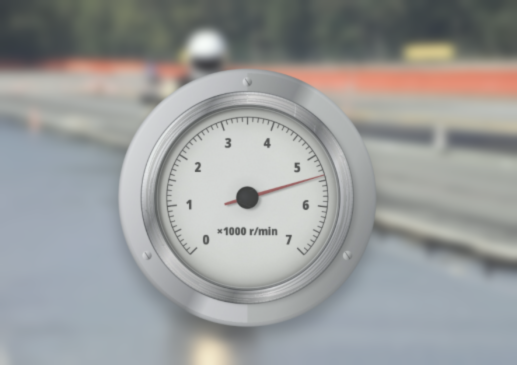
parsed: **5400** rpm
